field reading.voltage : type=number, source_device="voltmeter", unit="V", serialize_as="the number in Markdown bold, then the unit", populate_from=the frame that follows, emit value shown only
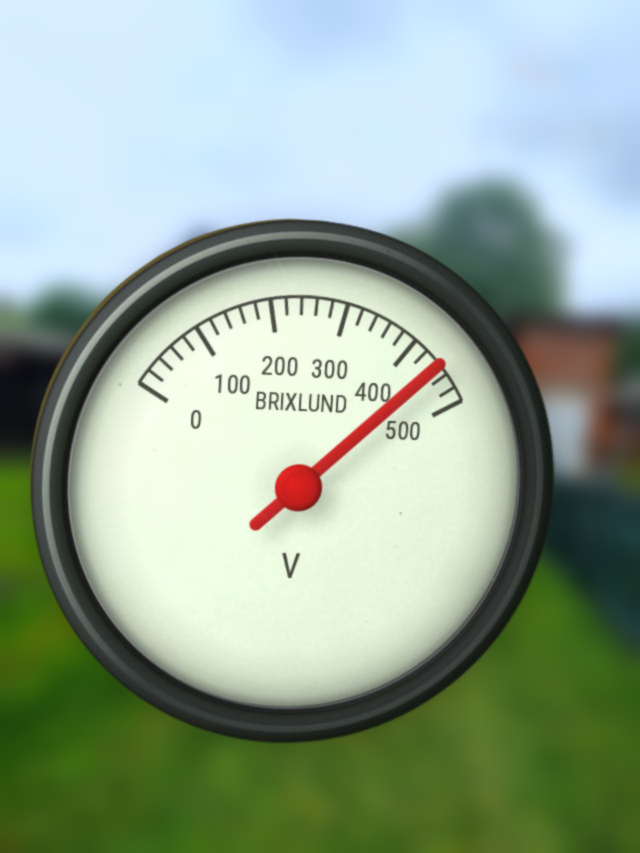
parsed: **440** V
